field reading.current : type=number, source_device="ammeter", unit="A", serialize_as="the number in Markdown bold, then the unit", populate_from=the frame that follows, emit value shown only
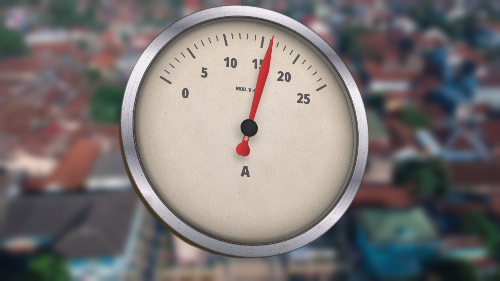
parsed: **16** A
